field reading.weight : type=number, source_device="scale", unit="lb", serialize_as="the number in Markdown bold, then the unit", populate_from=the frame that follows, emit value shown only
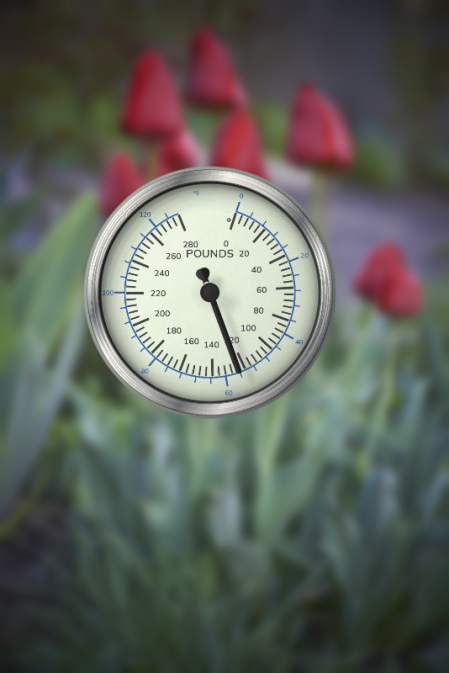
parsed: **124** lb
